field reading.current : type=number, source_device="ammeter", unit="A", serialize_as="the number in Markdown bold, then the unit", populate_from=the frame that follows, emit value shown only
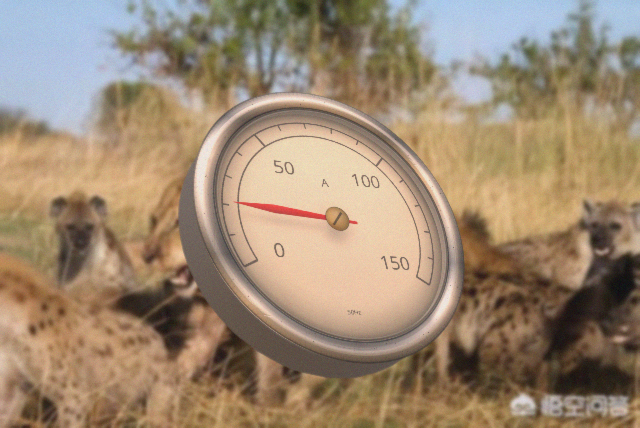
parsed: **20** A
